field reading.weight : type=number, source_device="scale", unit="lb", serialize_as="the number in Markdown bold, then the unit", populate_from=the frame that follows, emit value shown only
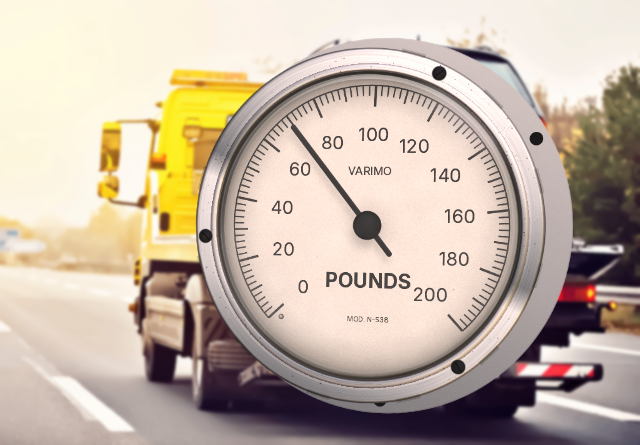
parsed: **70** lb
